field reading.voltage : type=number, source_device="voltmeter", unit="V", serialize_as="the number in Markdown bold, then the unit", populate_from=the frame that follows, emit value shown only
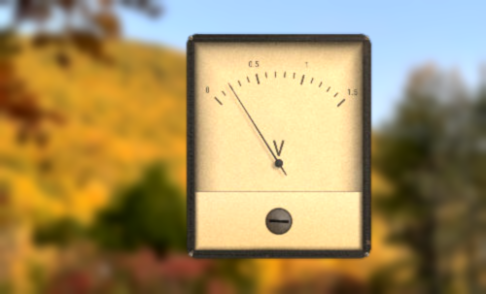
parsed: **0.2** V
